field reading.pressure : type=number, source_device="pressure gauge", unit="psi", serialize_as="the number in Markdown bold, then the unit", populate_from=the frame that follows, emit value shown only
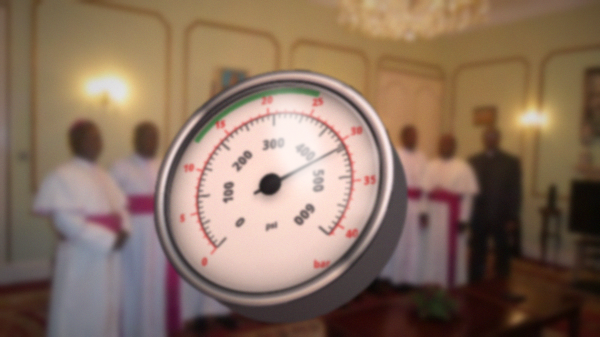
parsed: **450** psi
